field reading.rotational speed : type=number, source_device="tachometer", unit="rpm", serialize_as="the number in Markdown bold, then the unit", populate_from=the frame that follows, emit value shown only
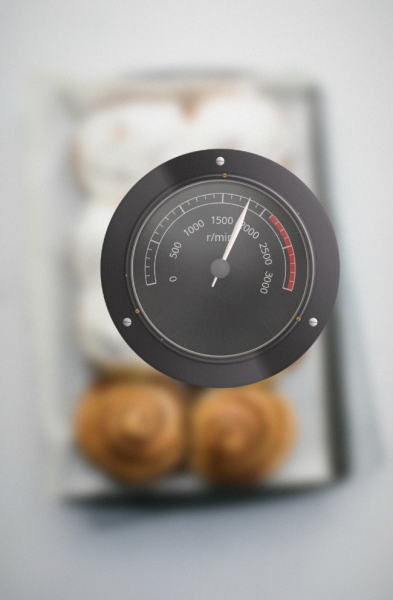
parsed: **1800** rpm
